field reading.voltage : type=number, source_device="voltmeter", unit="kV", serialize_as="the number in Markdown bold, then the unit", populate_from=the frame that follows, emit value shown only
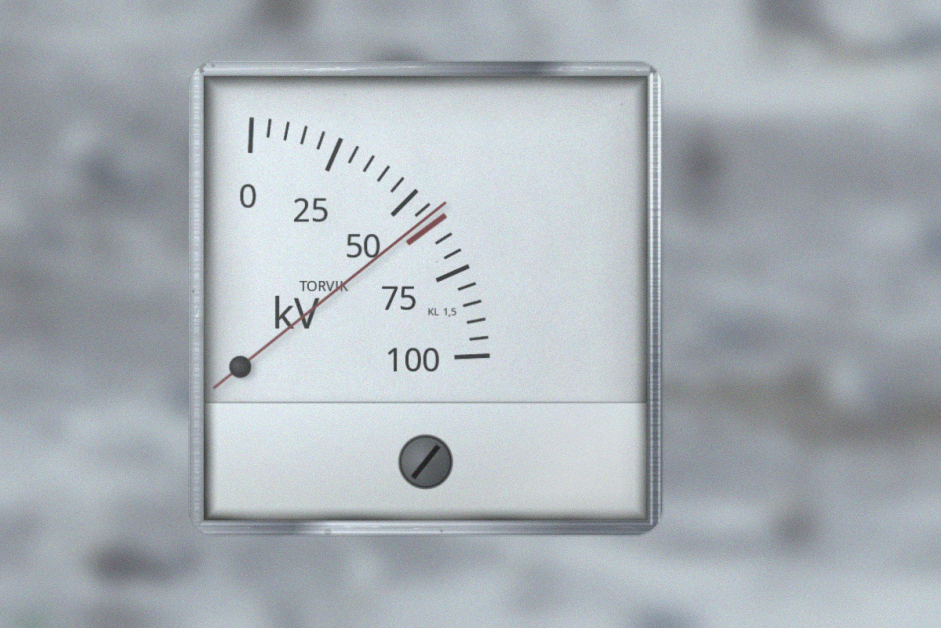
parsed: **57.5** kV
